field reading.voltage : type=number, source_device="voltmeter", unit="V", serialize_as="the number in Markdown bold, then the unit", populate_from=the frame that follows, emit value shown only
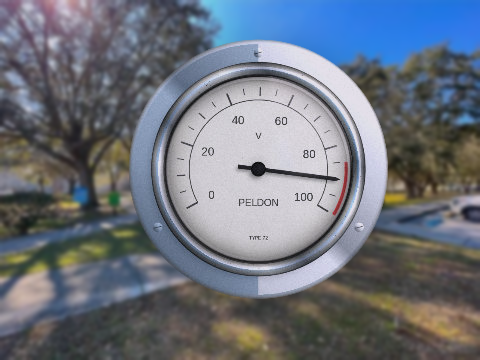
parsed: **90** V
